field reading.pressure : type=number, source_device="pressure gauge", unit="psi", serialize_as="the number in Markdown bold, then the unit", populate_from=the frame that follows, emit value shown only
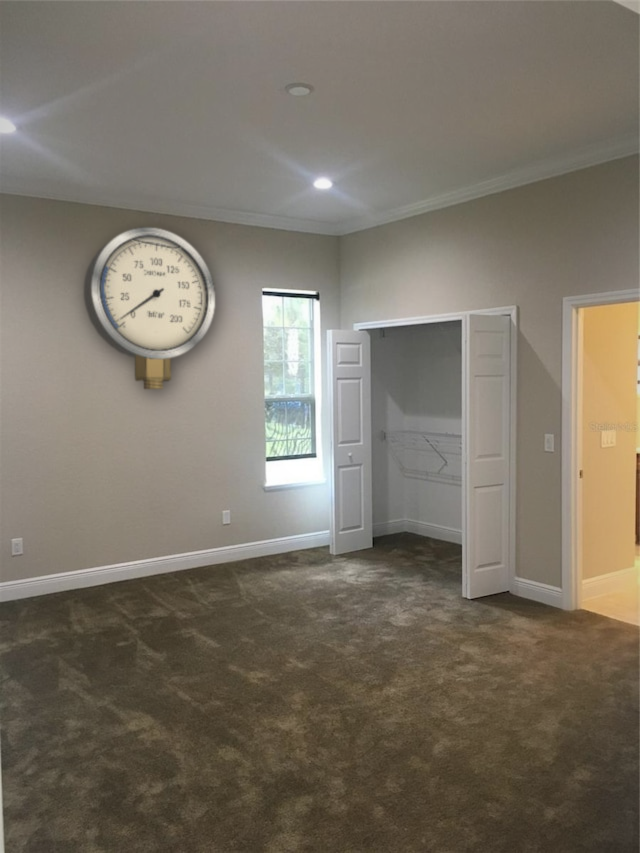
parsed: **5** psi
